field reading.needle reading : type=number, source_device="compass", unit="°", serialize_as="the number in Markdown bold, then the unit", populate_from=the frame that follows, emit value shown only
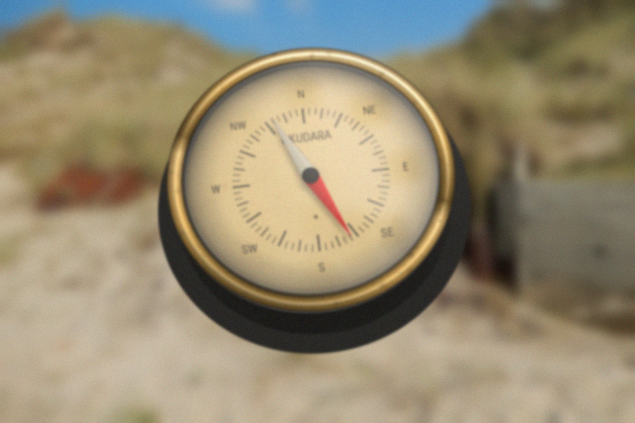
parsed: **155** °
